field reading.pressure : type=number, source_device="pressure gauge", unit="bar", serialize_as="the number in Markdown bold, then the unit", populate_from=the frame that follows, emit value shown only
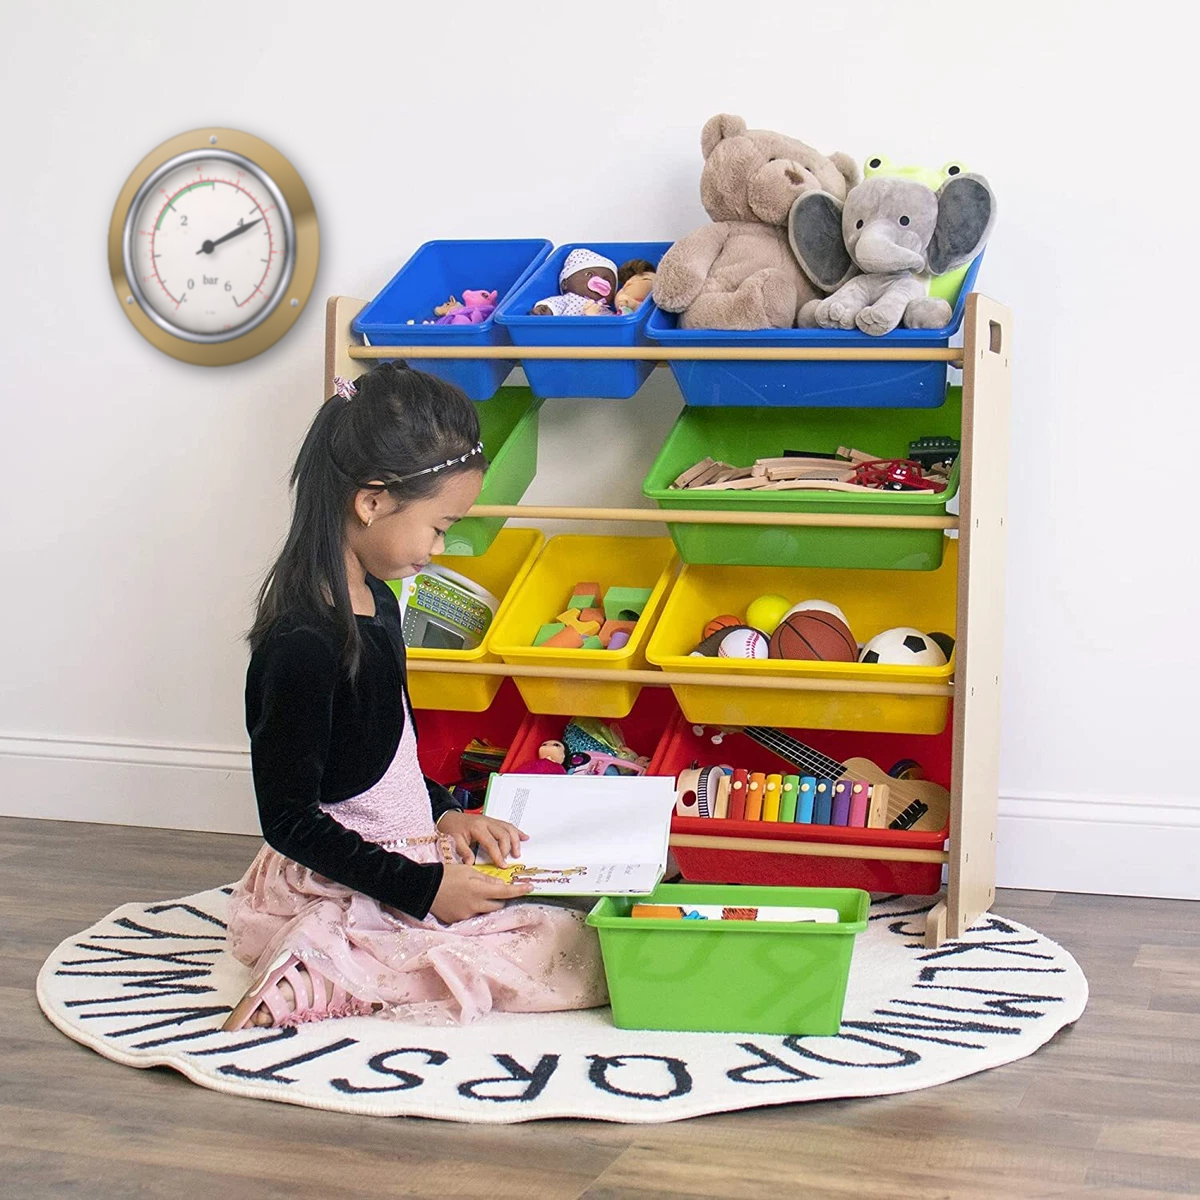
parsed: **4.25** bar
